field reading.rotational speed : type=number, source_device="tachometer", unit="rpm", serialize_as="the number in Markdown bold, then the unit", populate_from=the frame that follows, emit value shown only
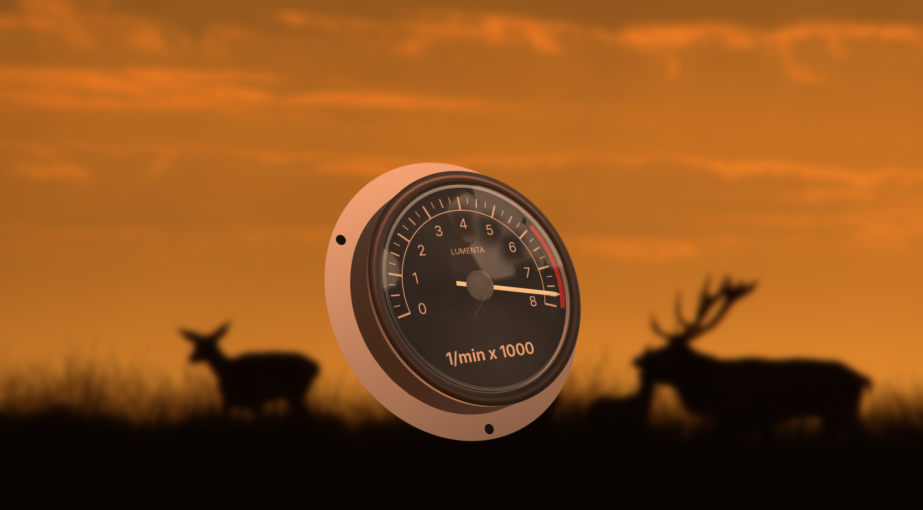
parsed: **7750** rpm
